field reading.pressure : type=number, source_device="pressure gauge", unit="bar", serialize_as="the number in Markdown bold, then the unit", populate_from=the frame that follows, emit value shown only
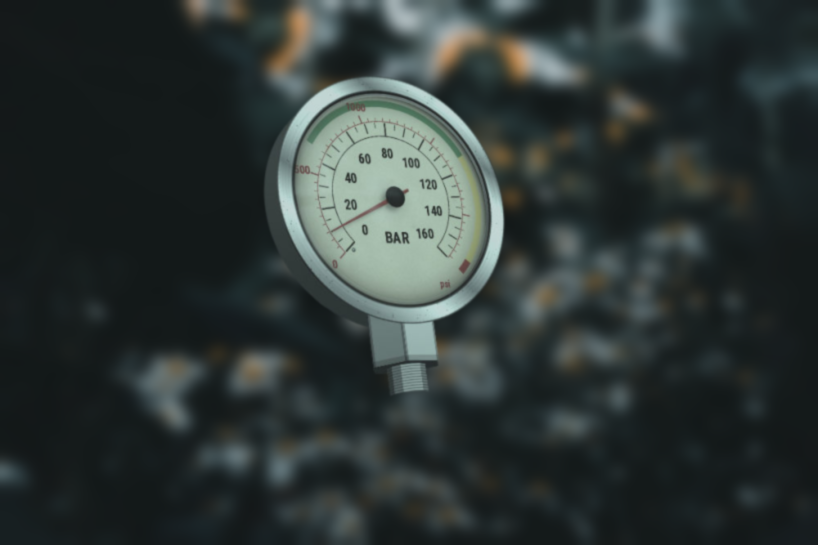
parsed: **10** bar
